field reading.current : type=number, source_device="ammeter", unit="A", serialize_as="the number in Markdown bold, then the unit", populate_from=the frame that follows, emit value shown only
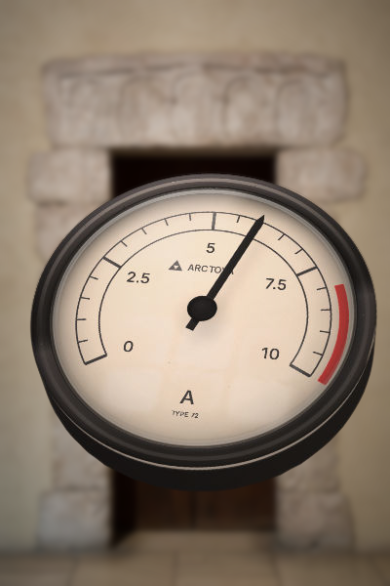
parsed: **6** A
